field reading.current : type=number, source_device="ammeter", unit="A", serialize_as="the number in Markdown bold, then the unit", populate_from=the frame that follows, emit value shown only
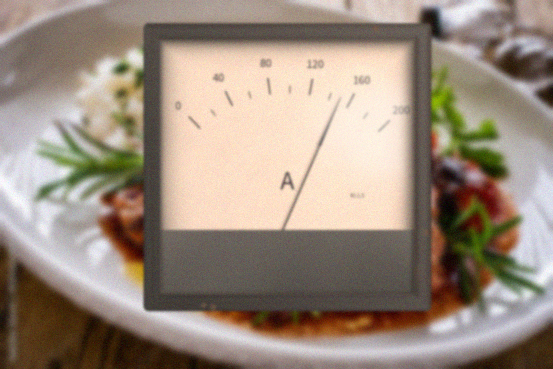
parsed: **150** A
